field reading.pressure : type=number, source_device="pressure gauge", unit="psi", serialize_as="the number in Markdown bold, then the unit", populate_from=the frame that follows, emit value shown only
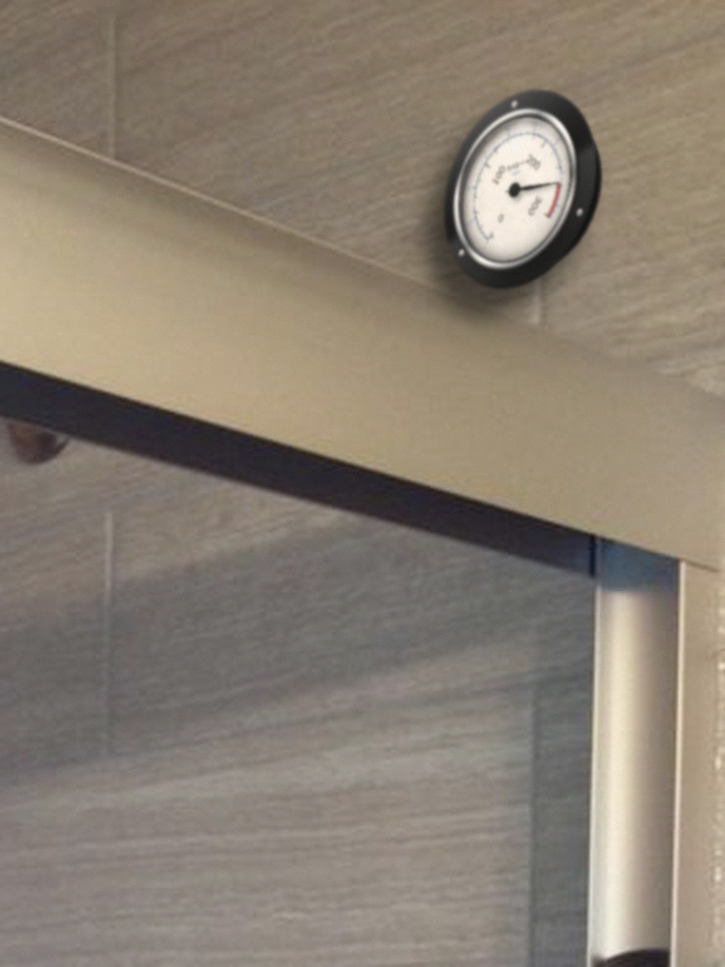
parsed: **260** psi
